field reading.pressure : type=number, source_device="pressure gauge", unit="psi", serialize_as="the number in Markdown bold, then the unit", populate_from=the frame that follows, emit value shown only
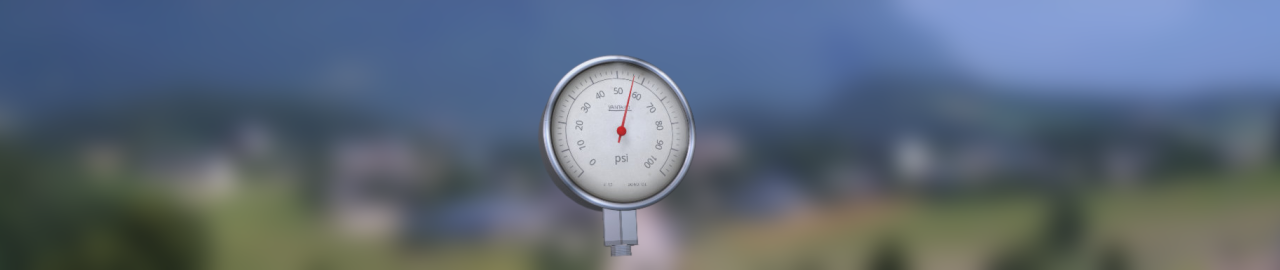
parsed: **56** psi
